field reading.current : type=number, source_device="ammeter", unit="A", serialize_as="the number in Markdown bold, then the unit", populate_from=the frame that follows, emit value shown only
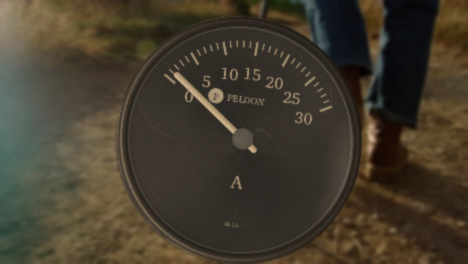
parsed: **1** A
